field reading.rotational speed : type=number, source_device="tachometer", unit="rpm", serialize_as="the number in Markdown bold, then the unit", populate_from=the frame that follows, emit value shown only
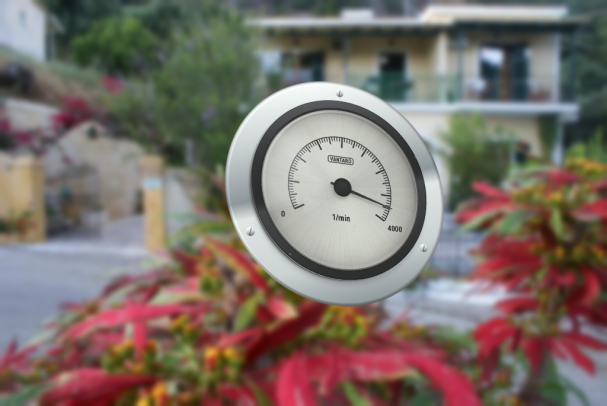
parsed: **3750** rpm
